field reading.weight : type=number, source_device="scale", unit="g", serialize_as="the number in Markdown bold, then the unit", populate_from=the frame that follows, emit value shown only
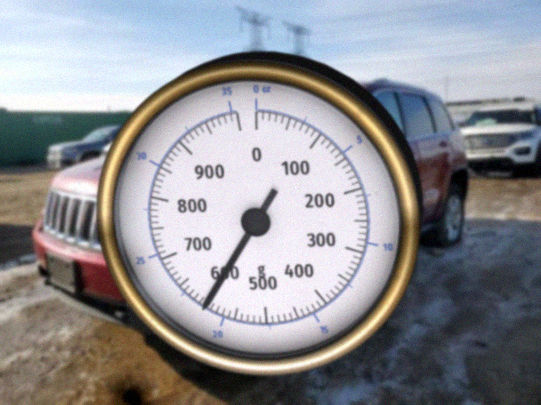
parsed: **600** g
